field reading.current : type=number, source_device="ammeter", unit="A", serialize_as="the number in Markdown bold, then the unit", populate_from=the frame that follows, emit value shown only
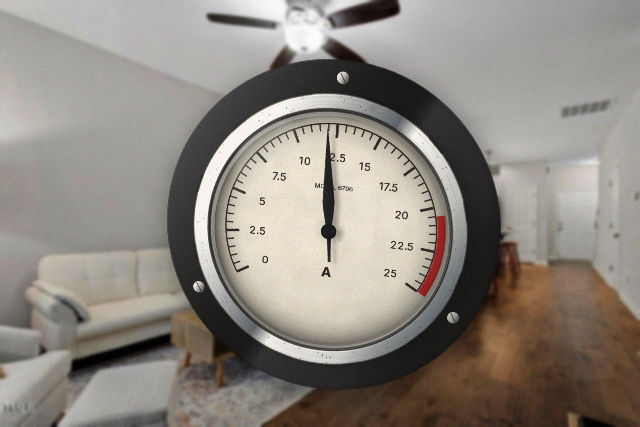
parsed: **12** A
